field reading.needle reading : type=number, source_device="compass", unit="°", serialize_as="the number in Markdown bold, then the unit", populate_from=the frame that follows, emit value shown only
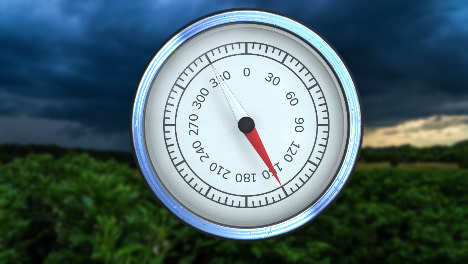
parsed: **150** °
